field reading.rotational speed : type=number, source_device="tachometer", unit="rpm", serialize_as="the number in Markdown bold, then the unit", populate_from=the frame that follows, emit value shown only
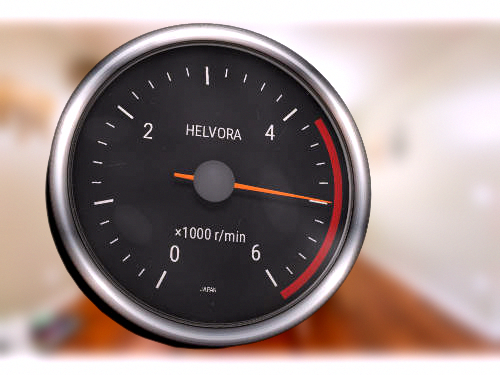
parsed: **5000** rpm
